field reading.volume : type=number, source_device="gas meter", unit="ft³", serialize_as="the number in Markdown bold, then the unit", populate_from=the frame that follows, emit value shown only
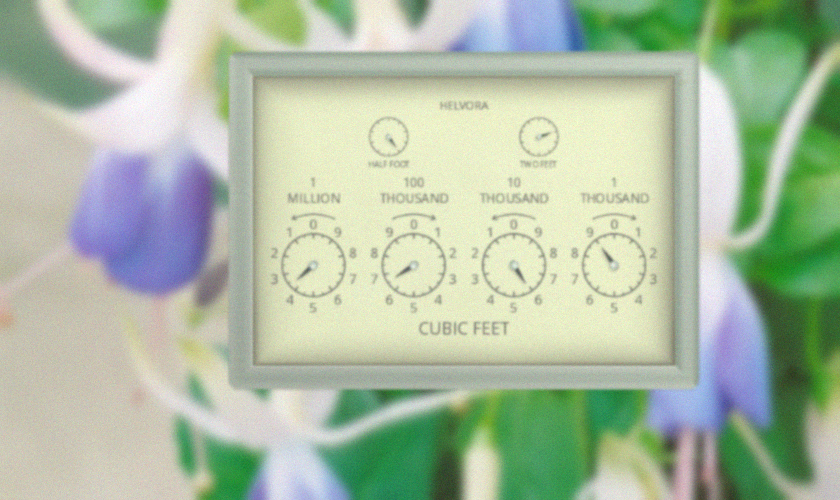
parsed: **365900** ft³
